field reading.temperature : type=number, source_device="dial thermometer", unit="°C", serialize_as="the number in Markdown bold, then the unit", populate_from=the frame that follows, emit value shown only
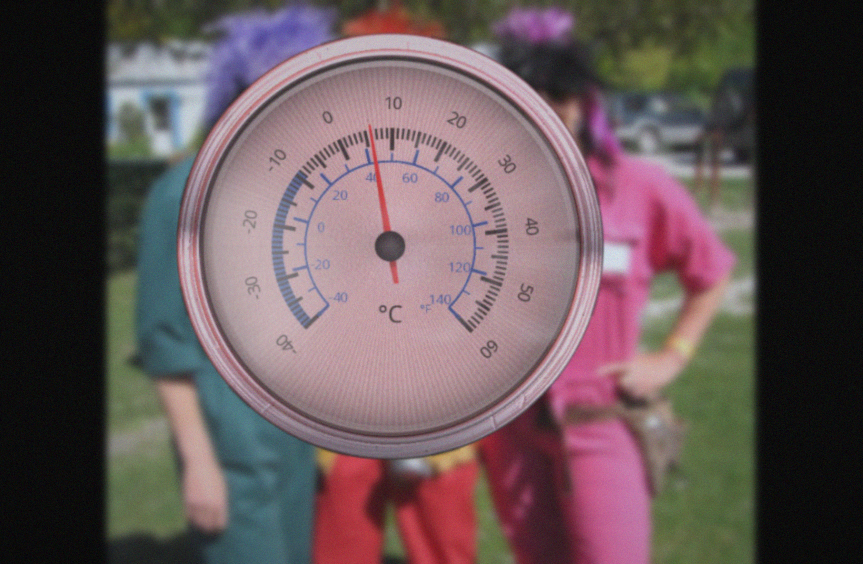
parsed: **6** °C
